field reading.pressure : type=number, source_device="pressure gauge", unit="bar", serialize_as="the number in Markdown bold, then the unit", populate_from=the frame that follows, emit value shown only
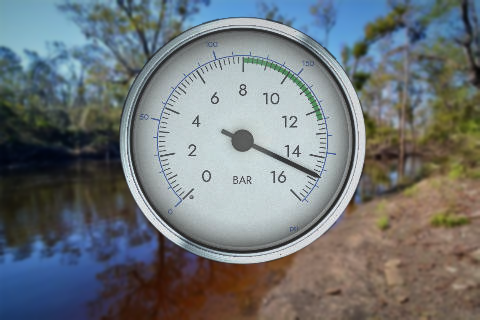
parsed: **14.8** bar
